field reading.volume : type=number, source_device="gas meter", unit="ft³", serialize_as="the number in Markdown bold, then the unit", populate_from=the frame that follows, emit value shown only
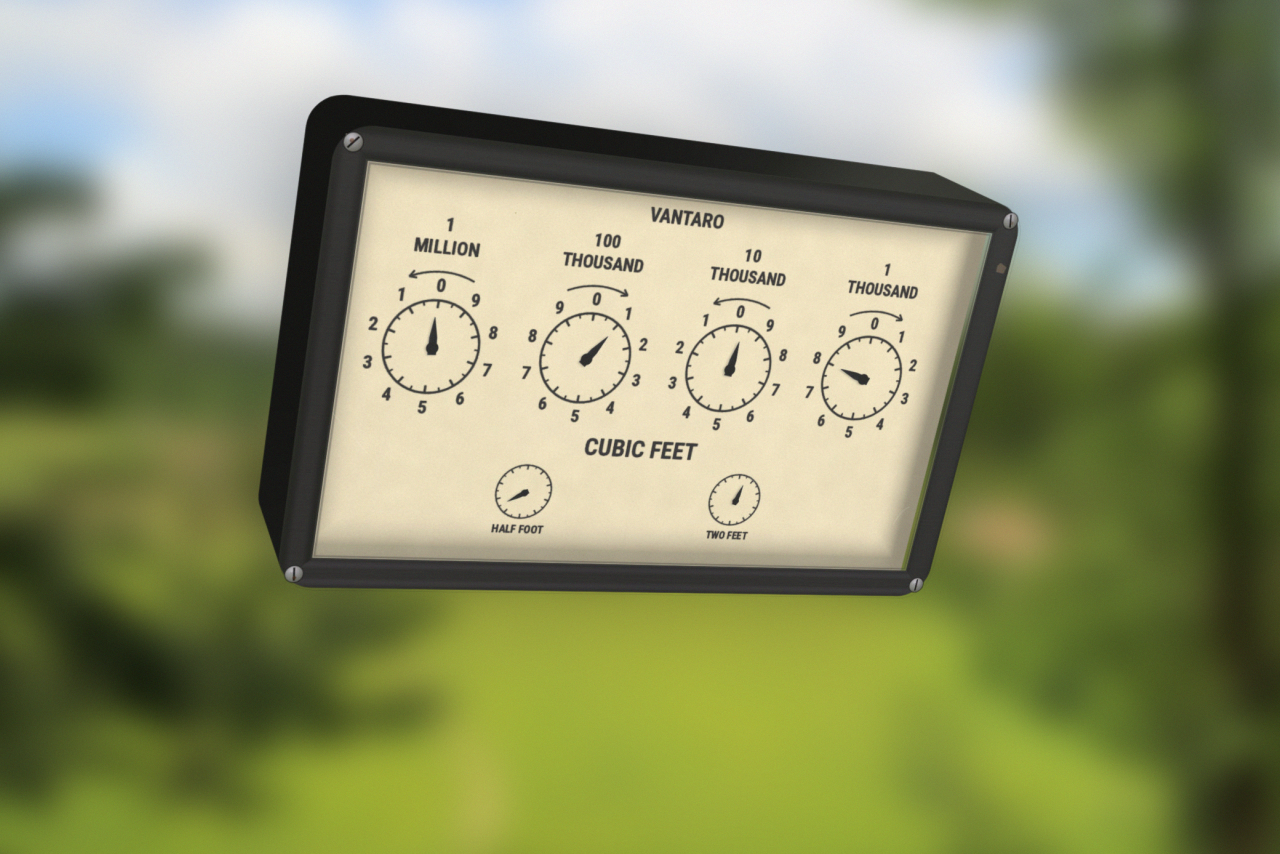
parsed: **9800** ft³
